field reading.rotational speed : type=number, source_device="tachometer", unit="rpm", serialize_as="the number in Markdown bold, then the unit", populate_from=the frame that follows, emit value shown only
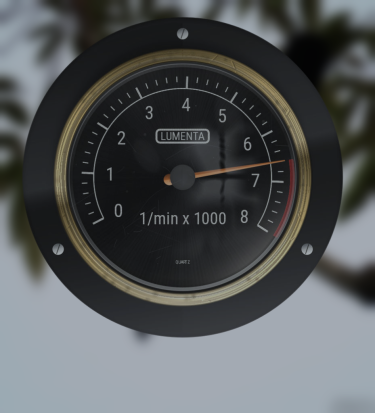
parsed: **6600** rpm
